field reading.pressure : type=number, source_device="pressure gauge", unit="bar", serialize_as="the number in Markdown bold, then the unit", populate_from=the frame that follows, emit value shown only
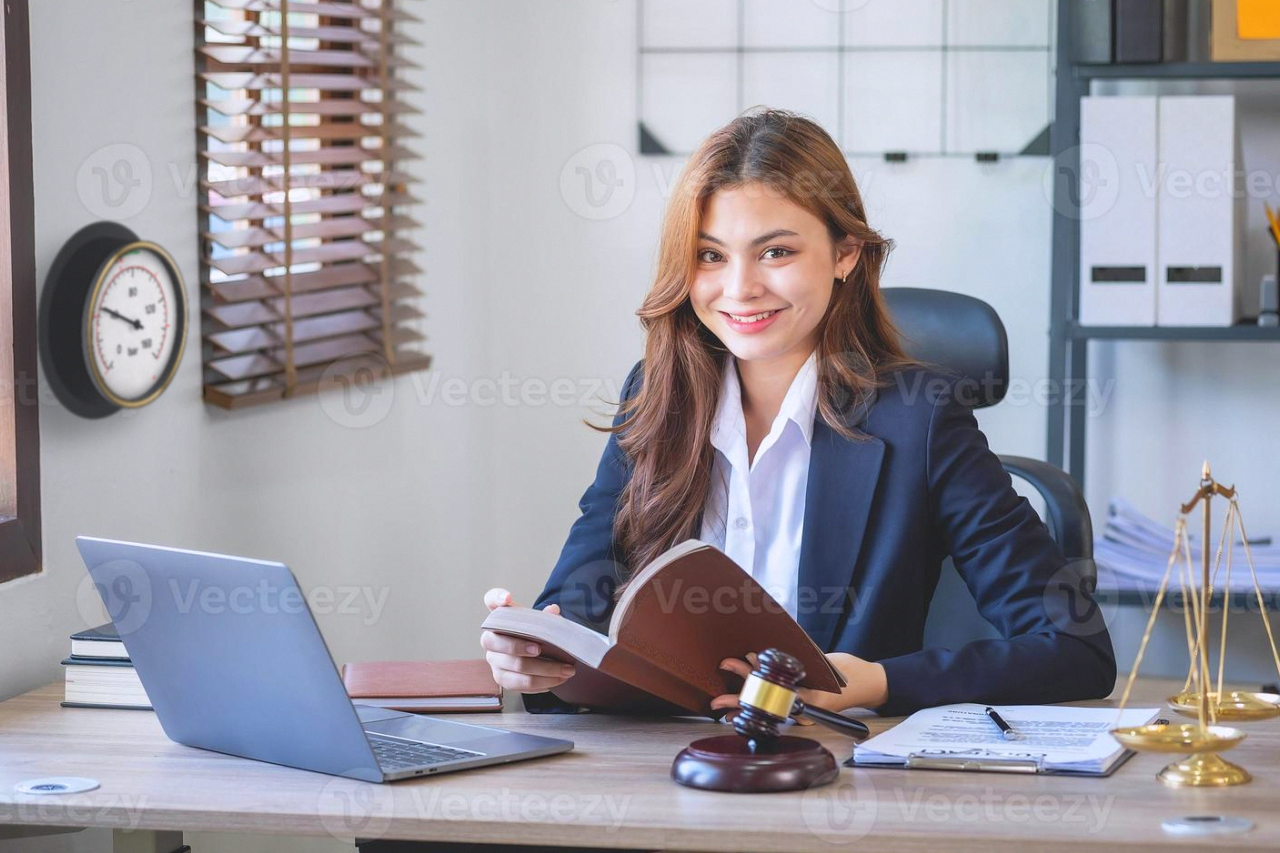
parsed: **40** bar
